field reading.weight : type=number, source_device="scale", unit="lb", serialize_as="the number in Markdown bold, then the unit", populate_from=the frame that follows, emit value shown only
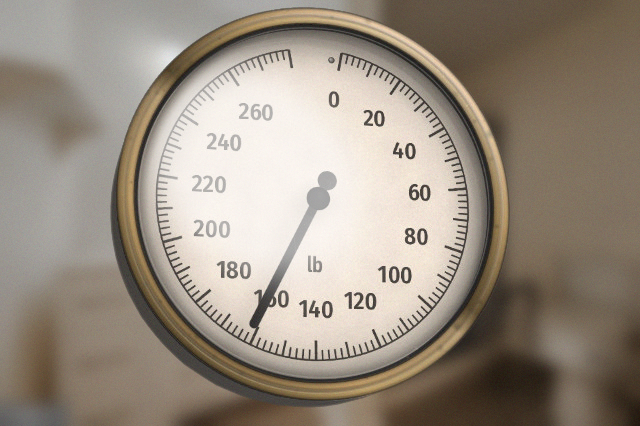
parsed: **162** lb
